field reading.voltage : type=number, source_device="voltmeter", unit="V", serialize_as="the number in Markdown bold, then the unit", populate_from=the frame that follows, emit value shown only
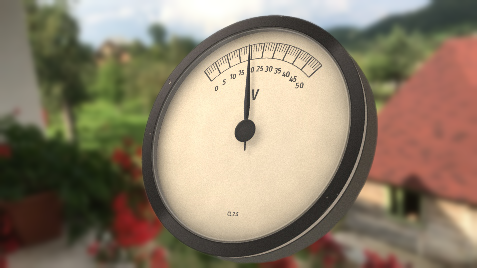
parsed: **20** V
